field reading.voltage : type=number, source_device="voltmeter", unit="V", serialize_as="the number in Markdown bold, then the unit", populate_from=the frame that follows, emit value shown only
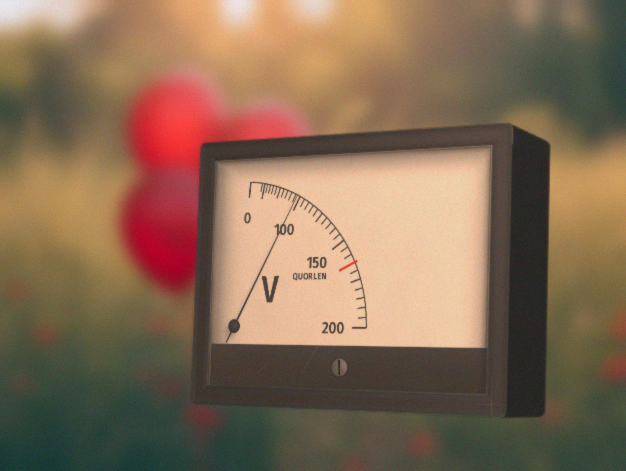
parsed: **100** V
